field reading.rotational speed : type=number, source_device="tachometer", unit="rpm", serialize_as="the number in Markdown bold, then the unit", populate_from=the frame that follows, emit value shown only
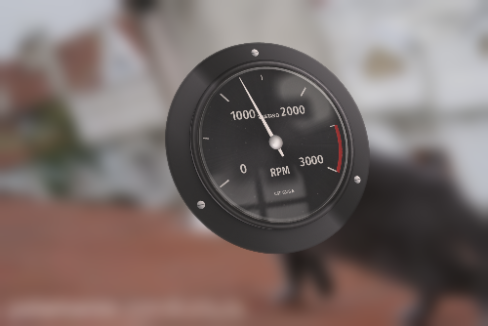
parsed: **1250** rpm
